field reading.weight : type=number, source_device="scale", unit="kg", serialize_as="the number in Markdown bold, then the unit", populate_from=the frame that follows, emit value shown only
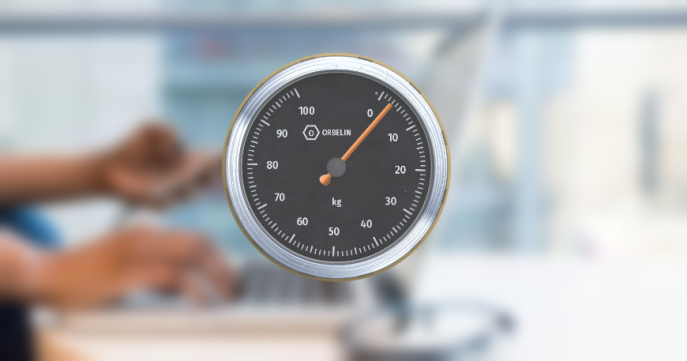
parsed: **3** kg
